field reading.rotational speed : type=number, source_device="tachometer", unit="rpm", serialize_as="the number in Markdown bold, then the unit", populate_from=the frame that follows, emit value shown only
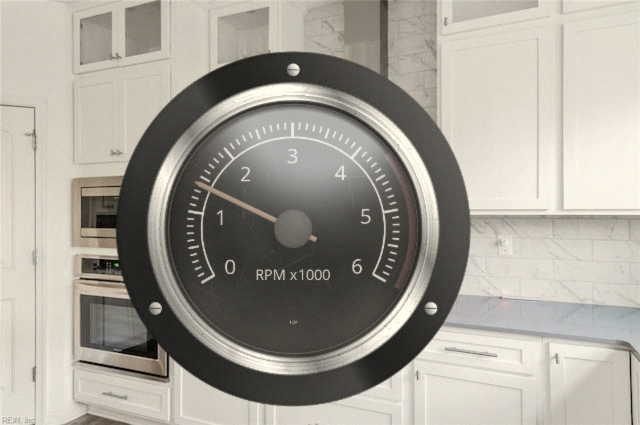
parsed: **1400** rpm
